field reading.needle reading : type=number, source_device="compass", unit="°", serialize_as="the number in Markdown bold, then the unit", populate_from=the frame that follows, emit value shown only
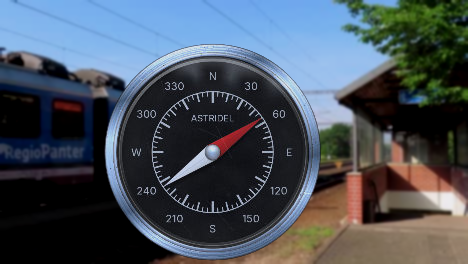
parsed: **55** °
